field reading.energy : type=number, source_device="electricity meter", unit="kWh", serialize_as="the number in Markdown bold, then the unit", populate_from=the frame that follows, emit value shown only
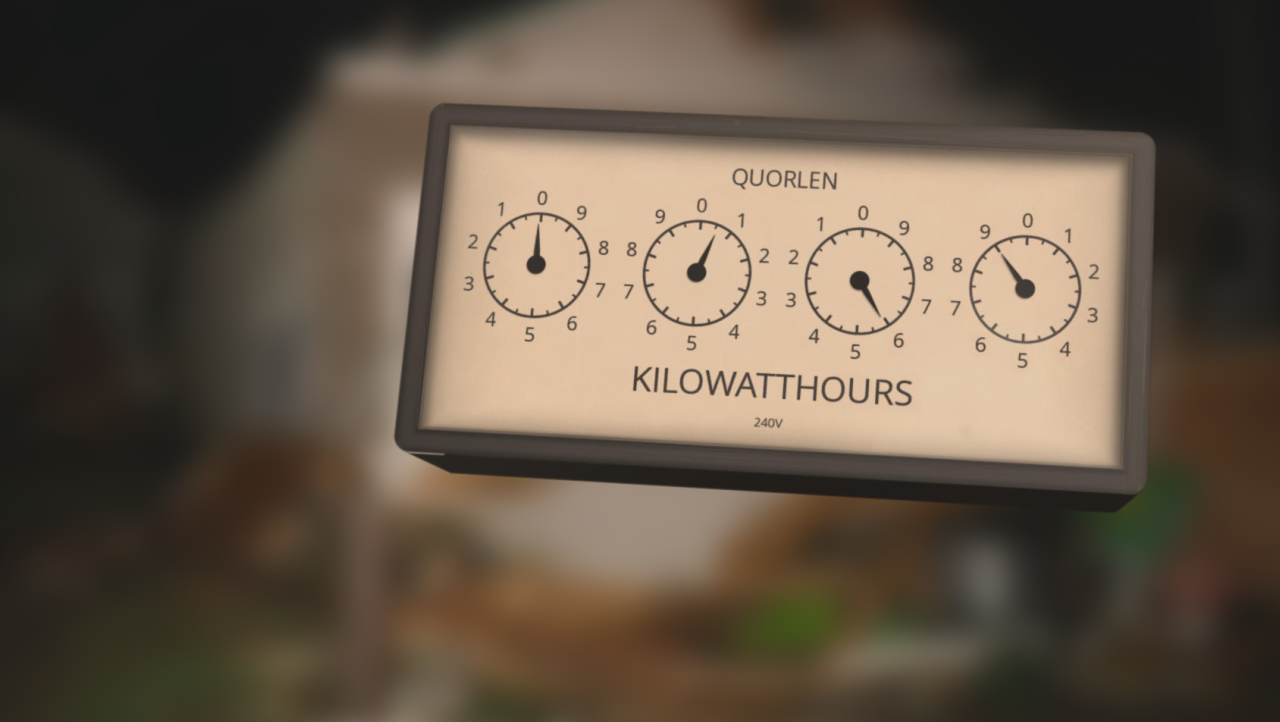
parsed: **59** kWh
